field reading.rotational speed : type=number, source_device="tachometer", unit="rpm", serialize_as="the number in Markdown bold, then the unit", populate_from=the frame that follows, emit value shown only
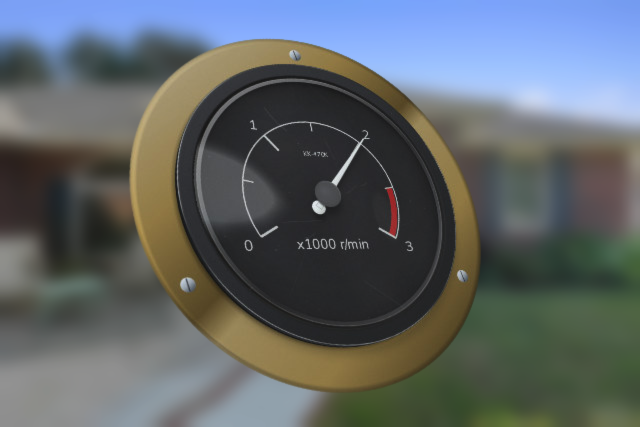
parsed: **2000** rpm
